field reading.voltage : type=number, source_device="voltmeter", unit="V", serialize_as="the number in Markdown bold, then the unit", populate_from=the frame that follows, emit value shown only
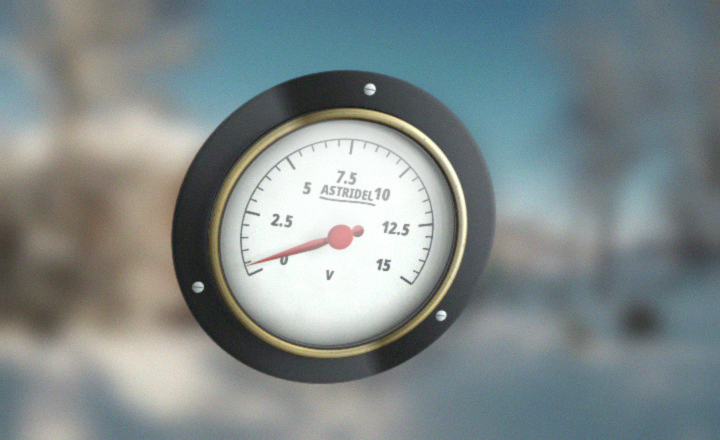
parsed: **0.5** V
